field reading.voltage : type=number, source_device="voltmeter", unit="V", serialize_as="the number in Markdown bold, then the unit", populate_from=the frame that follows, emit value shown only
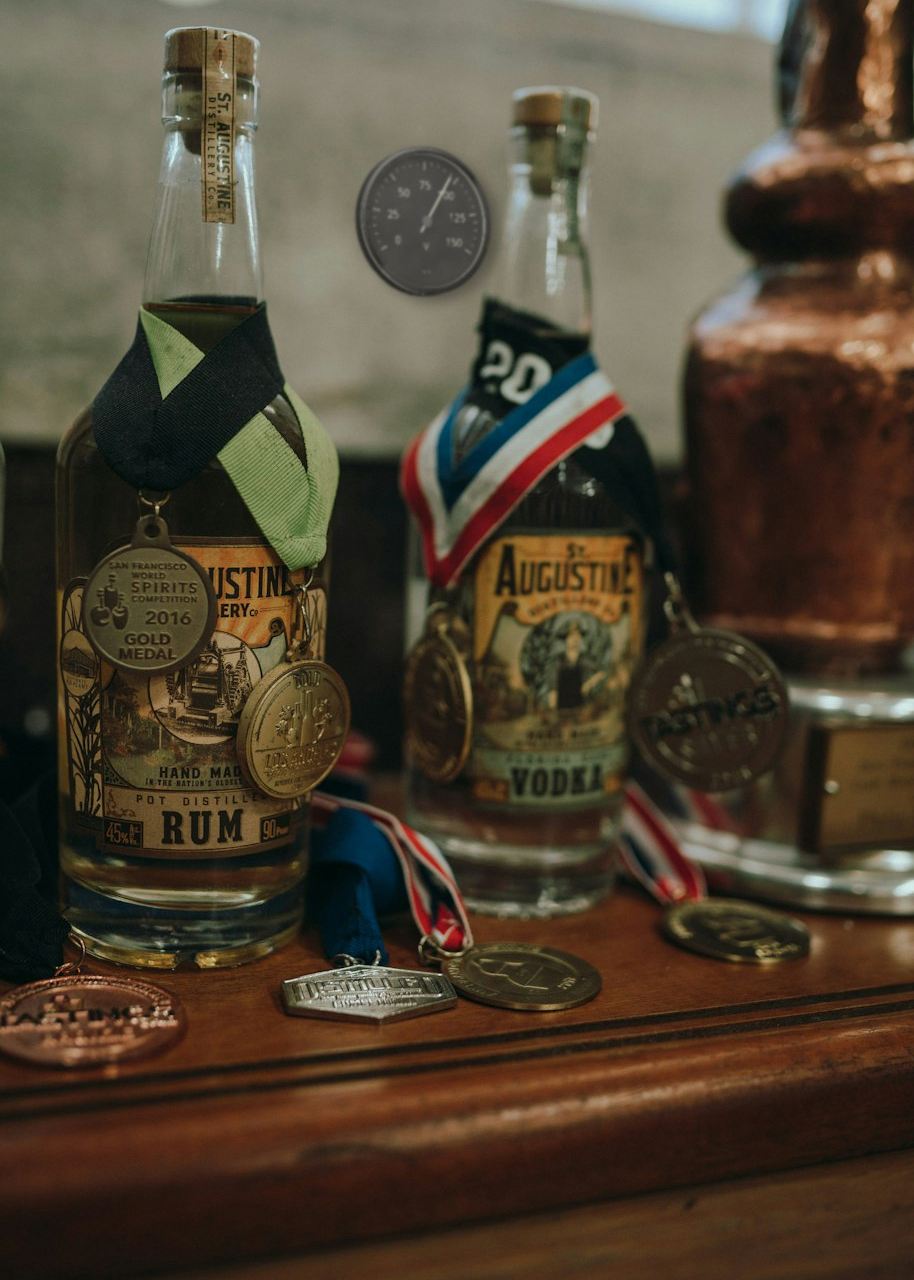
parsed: **95** V
